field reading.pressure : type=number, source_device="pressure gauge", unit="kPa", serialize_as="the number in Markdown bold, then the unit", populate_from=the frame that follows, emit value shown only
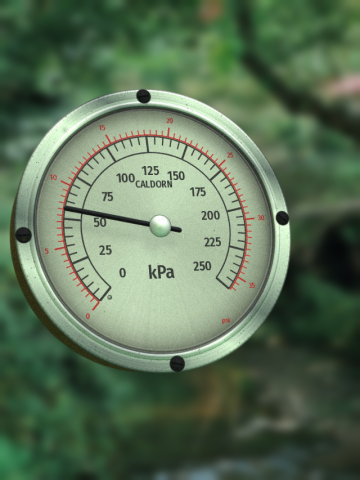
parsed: **55** kPa
